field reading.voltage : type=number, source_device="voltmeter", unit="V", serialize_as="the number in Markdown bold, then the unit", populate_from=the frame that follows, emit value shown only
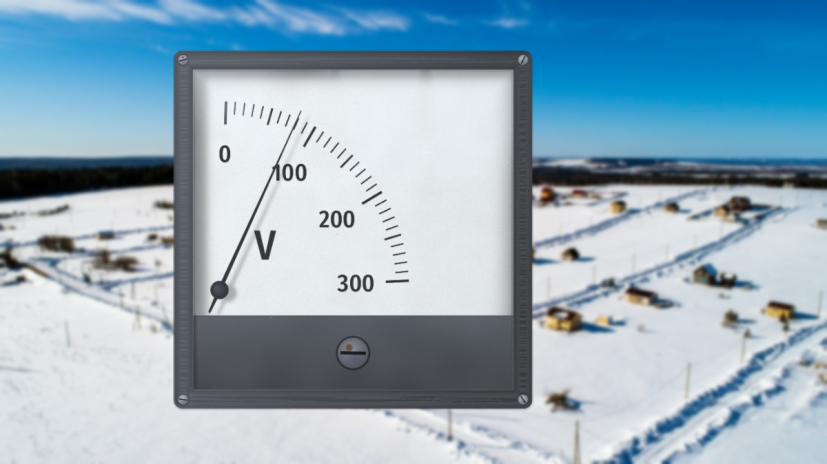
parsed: **80** V
